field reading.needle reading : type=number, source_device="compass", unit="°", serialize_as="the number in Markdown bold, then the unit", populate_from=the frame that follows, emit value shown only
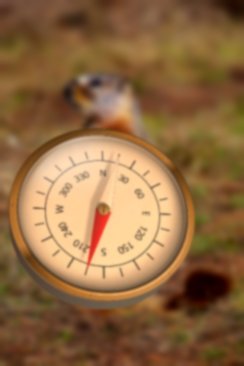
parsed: **195** °
